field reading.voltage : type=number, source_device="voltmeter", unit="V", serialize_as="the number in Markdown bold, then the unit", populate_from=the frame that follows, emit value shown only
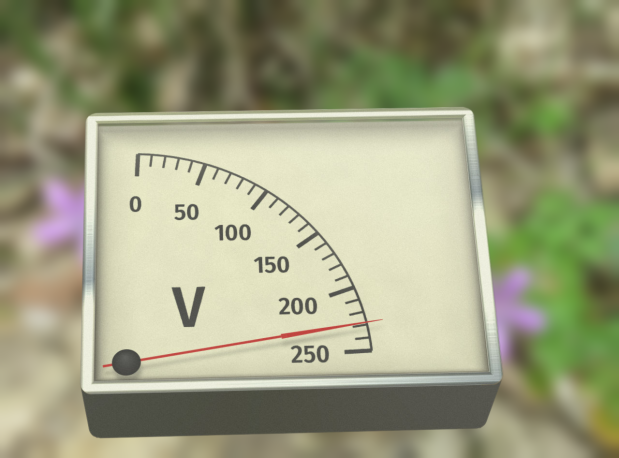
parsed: **230** V
